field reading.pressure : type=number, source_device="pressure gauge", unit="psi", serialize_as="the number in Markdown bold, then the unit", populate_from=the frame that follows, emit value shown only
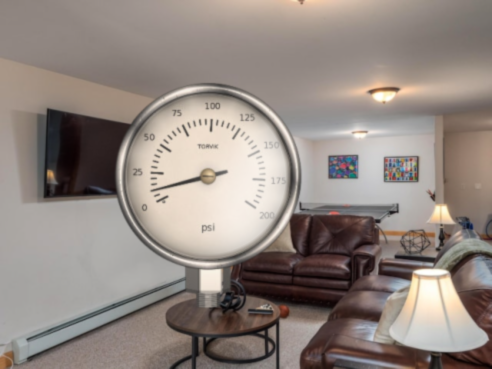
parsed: **10** psi
